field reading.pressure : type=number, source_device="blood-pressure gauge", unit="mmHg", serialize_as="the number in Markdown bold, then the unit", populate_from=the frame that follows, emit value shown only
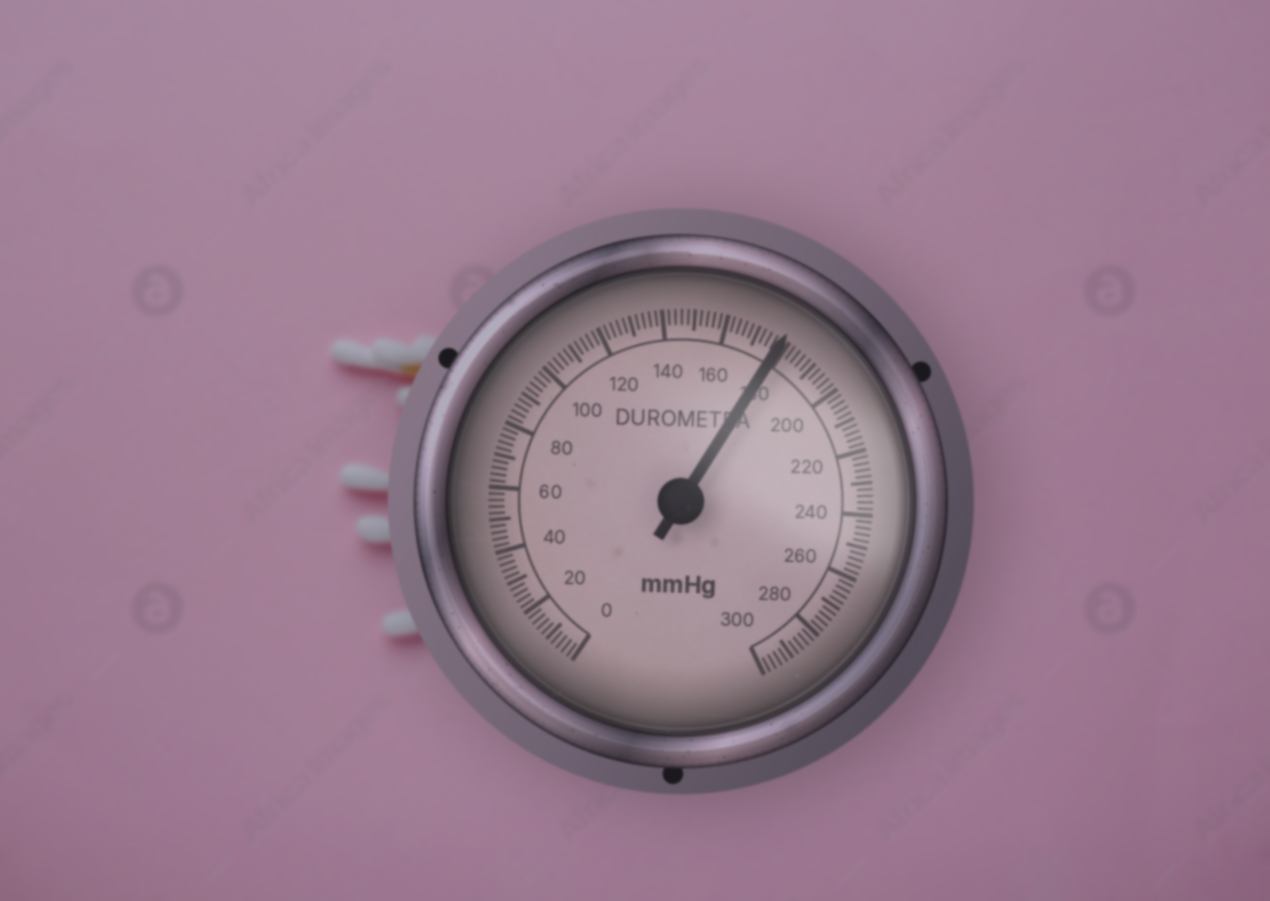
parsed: **178** mmHg
